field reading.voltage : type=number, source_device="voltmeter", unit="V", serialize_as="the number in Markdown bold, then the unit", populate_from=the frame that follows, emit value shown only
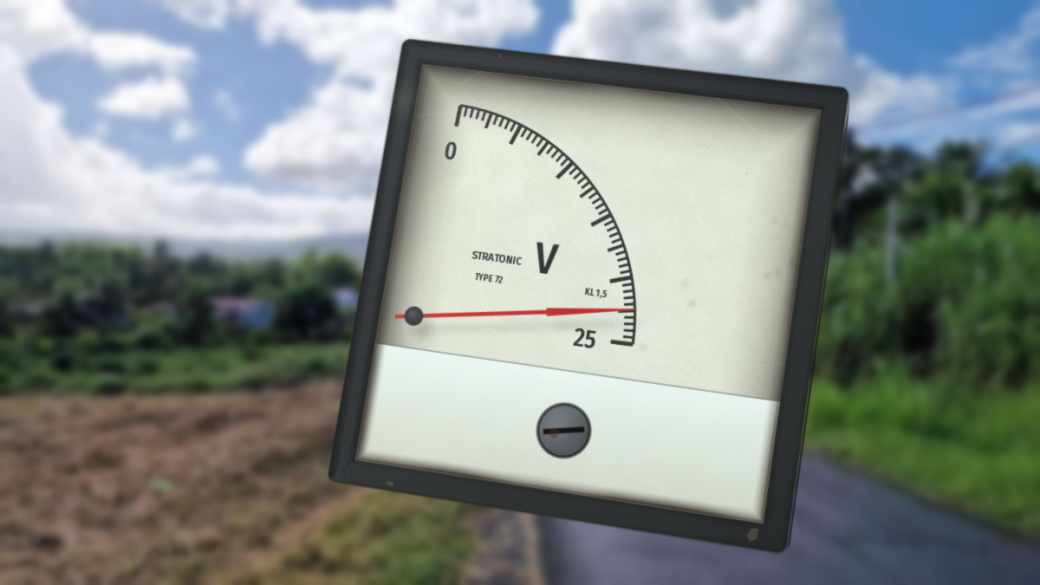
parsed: **22.5** V
